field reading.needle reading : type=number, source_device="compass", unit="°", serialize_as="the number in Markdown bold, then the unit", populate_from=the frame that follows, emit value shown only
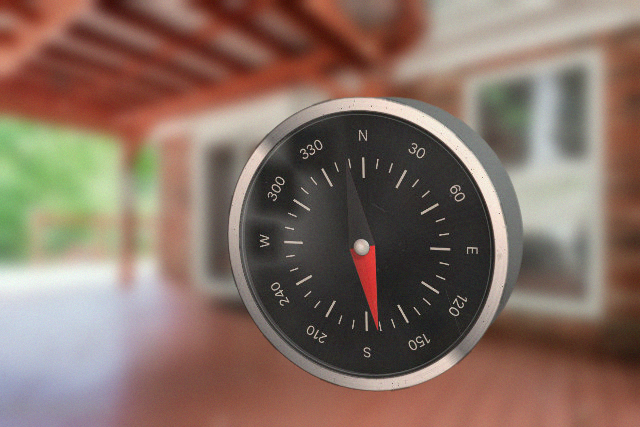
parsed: **170** °
